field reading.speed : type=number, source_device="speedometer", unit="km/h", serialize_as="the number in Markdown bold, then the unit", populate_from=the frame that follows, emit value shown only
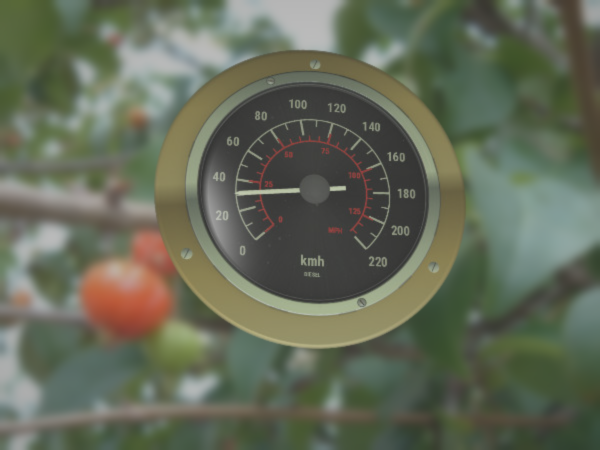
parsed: **30** km/h
